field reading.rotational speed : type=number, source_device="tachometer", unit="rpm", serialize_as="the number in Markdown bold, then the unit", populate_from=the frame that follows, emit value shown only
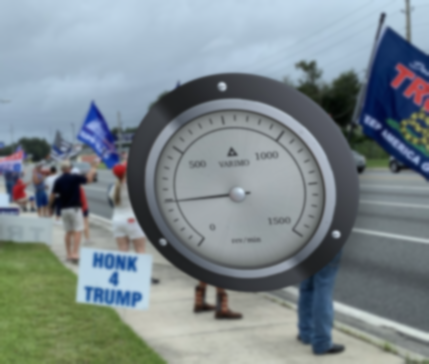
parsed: **250** rpm
